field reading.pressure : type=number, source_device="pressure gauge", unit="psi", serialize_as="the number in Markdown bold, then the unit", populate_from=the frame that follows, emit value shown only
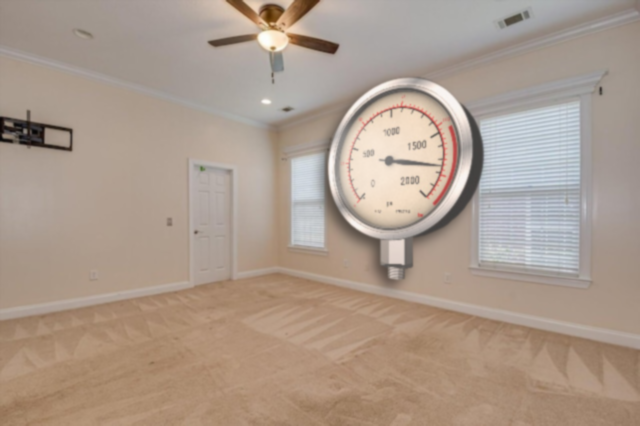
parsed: **1750** psi
